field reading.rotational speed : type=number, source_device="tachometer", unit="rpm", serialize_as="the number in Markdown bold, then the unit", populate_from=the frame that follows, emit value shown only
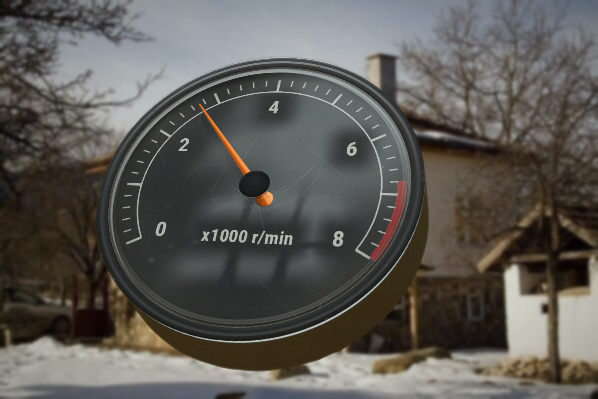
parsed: **2700** rpm
